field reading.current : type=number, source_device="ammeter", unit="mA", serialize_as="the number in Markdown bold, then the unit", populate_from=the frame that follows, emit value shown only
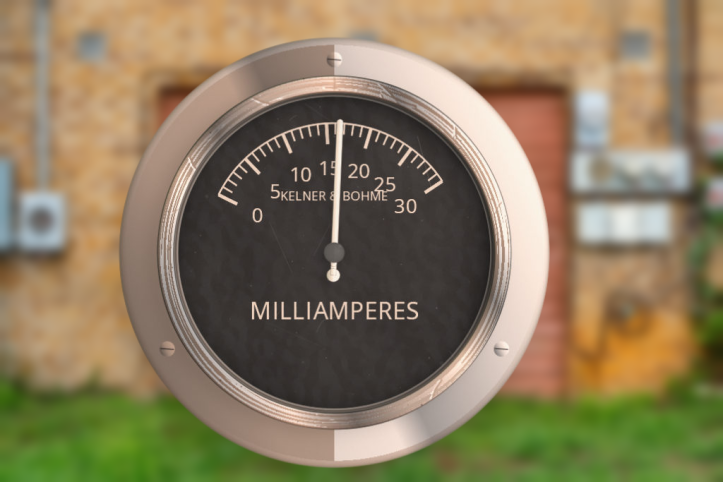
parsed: **16.5** mA
